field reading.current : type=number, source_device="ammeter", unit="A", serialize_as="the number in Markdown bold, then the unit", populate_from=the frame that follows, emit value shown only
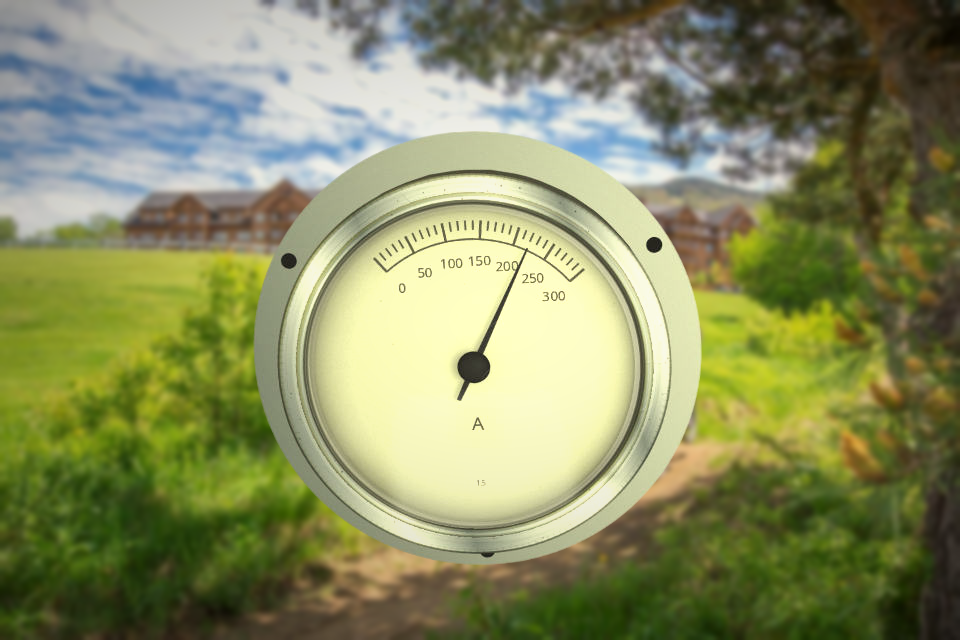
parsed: **220** A
